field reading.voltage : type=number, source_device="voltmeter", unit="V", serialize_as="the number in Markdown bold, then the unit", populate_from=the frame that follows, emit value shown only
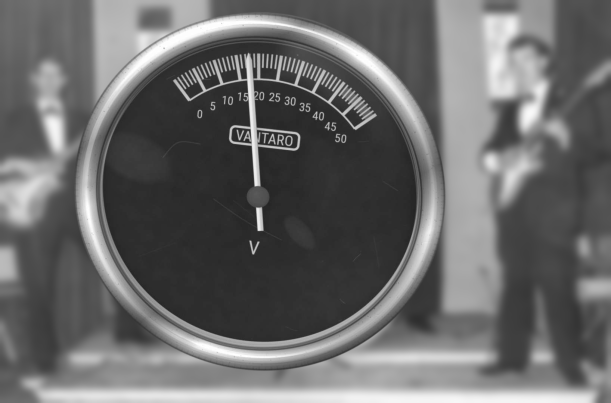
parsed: **18** V
